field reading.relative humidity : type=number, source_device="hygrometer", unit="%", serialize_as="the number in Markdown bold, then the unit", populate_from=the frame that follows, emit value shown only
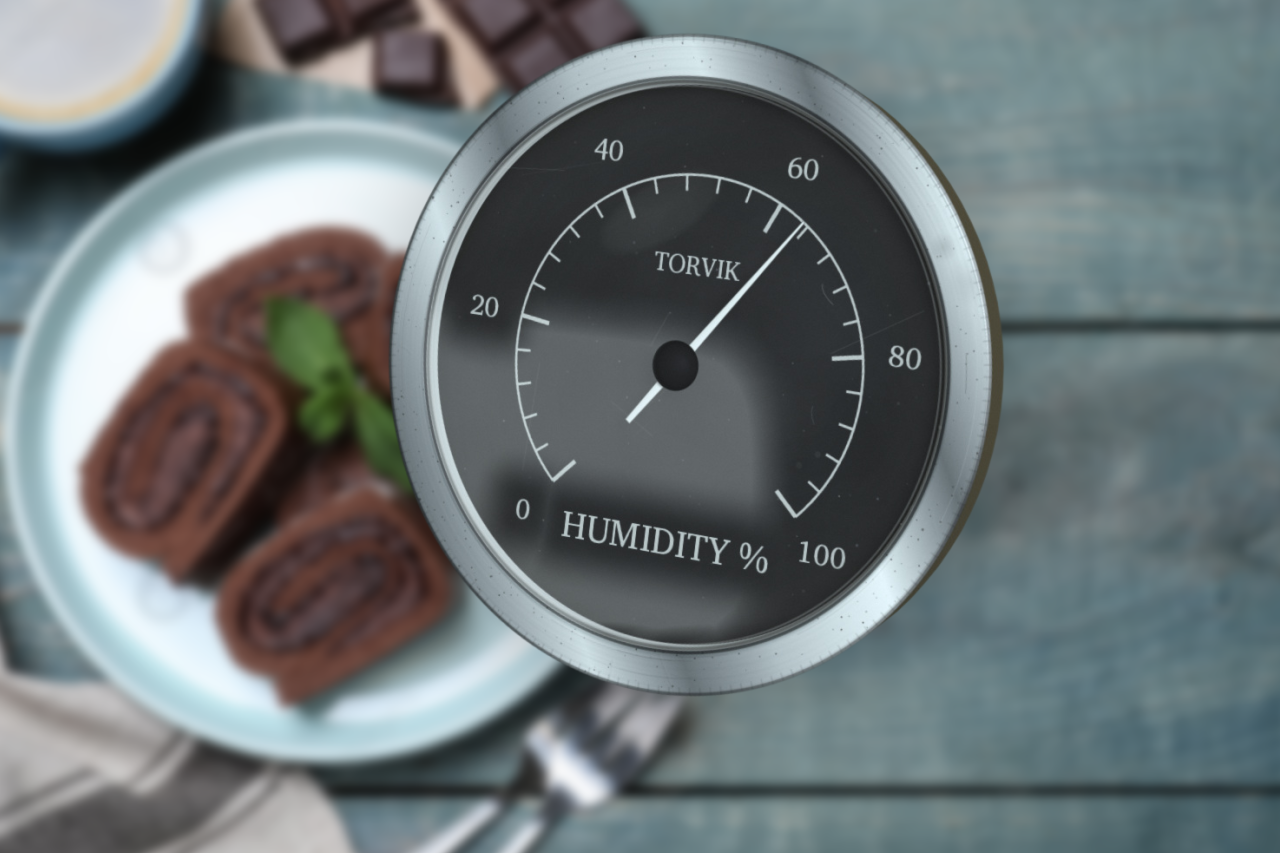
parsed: **64** %
